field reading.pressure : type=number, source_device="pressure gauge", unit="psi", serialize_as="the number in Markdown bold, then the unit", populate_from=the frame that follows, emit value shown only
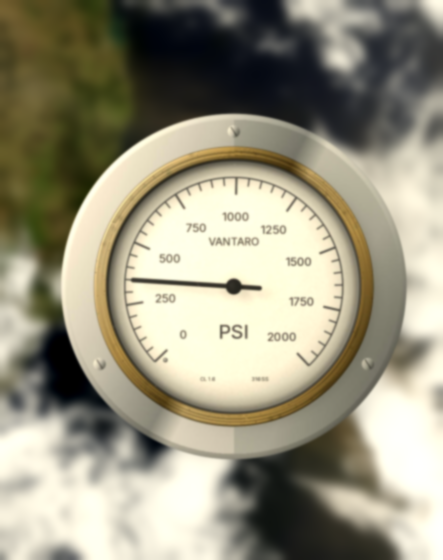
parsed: **350** psi
